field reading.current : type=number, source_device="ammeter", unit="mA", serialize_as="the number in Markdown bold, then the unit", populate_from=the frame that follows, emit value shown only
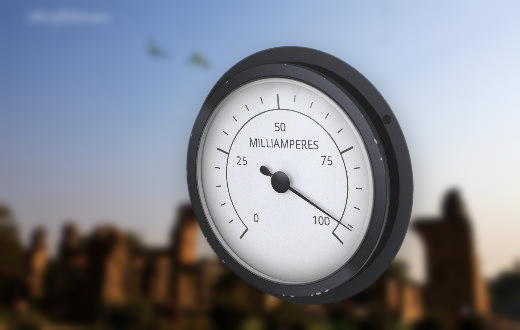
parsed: **95** mA
